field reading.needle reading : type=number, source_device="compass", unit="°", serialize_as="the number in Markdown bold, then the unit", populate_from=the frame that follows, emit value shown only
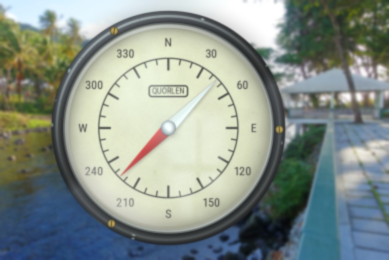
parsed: **225** °
